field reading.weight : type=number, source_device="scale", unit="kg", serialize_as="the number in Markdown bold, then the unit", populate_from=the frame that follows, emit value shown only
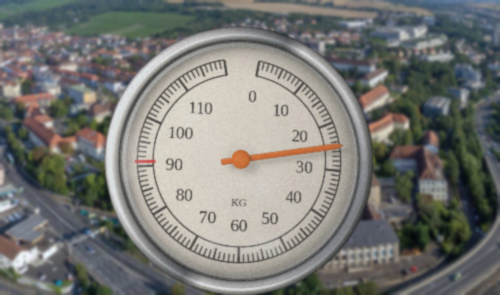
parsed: **25** kg
